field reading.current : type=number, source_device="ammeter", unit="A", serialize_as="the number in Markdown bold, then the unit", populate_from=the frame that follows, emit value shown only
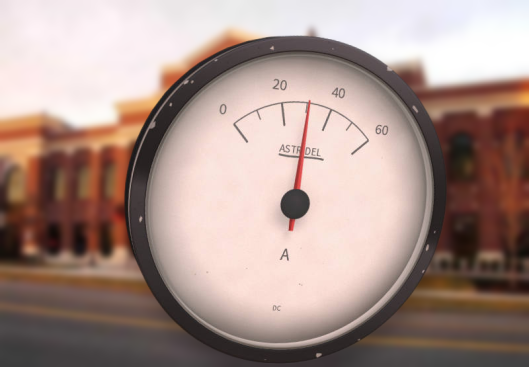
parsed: **30** A
